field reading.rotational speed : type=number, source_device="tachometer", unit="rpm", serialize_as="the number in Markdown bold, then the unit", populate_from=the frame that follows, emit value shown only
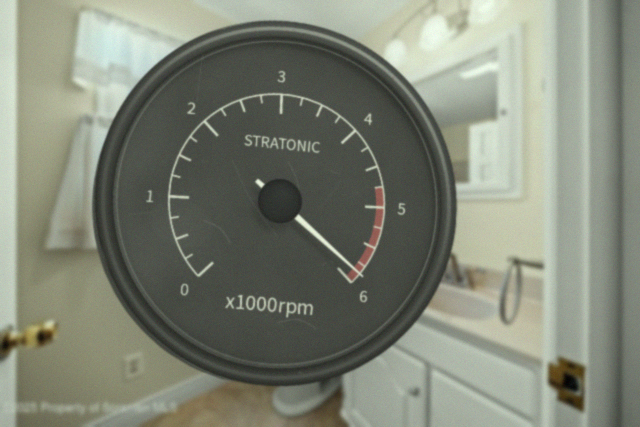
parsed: **5875** rpm
